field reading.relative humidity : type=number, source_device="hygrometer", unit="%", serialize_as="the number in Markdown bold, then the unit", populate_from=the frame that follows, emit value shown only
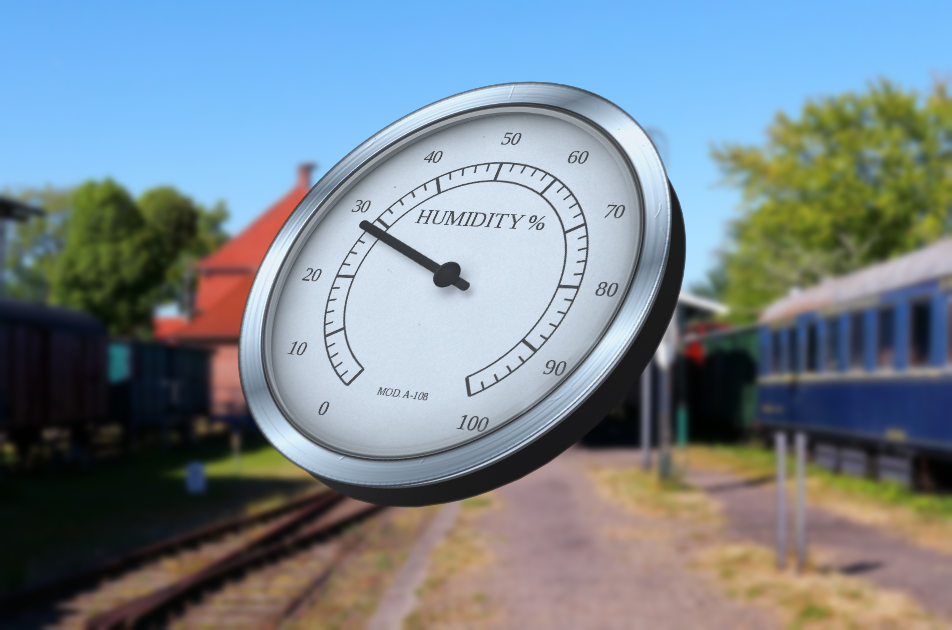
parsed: **28** %
